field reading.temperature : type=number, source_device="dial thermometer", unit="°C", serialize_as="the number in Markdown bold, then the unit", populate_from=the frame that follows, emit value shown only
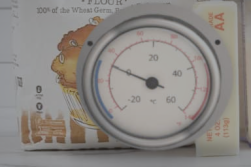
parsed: **0** °C
